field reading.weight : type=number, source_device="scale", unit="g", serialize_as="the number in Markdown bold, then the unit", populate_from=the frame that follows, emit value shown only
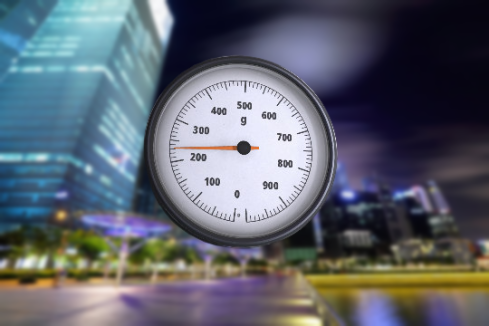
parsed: **230** g
